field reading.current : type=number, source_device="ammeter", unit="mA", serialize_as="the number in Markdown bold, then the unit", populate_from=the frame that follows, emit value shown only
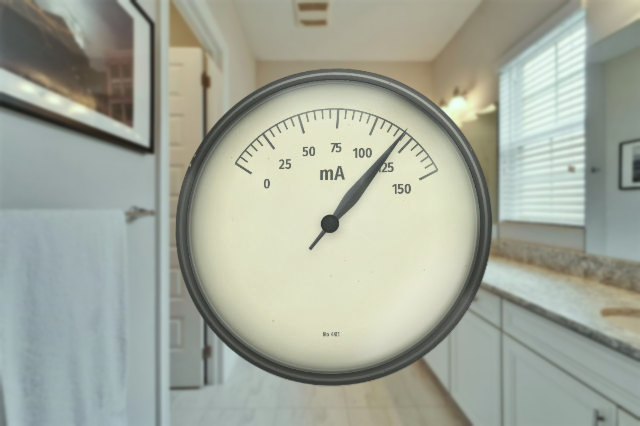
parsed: **120** mA
